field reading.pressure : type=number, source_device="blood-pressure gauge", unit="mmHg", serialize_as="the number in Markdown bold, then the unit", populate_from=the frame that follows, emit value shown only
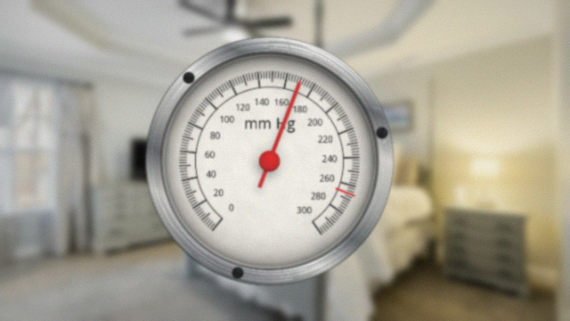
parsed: **170** mmHg
